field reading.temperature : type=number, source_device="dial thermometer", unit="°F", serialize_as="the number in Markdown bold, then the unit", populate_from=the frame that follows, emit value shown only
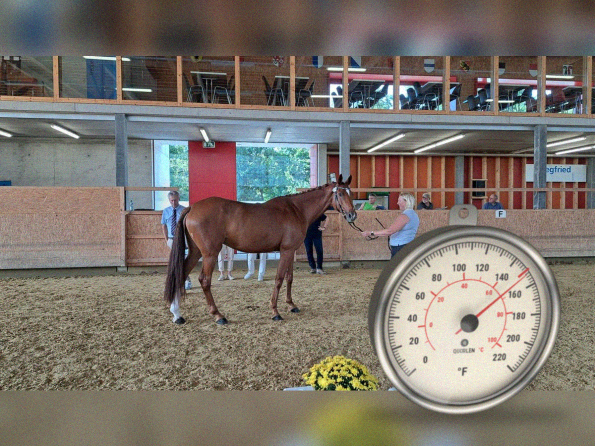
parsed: **150** °F
